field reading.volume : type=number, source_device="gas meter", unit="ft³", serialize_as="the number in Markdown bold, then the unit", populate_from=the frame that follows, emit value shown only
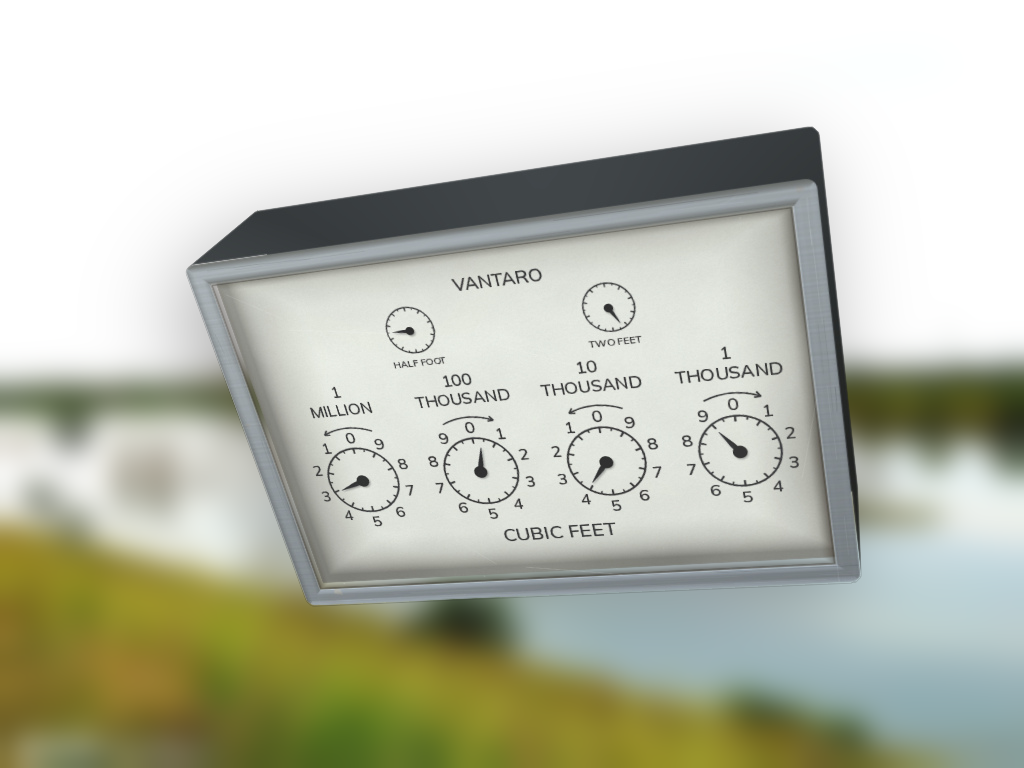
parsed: **303900** ft³
